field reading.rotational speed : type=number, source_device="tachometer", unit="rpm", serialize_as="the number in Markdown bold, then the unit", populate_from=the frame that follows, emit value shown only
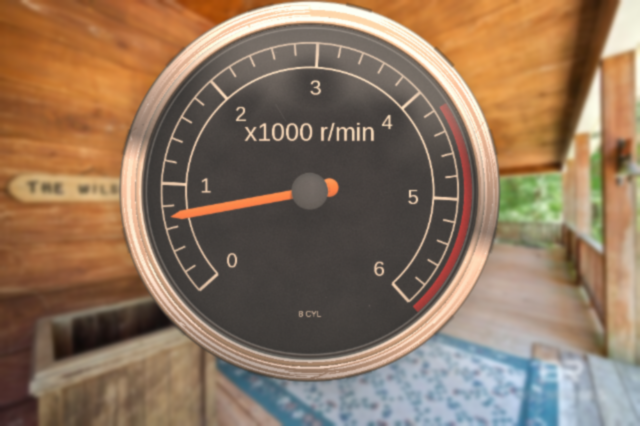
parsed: **700** rpm
